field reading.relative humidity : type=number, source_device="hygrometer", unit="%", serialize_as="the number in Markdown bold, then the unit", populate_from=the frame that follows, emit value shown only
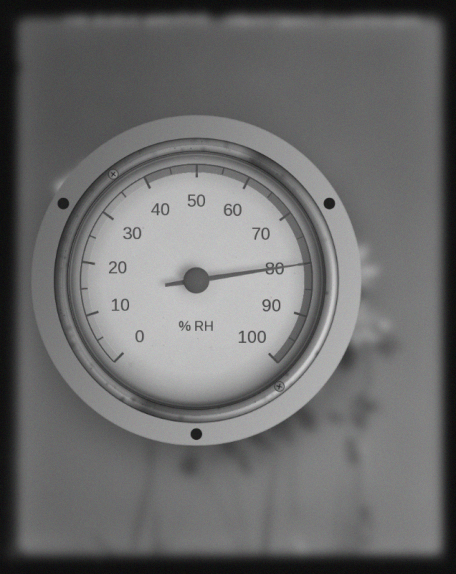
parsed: **80** %
